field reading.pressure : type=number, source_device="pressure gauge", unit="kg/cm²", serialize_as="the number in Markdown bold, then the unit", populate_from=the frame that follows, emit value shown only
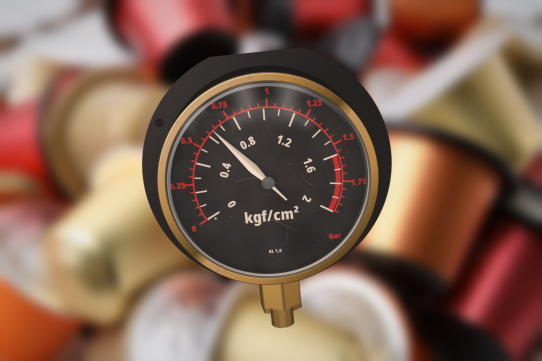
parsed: **0.65** kg/cm²
